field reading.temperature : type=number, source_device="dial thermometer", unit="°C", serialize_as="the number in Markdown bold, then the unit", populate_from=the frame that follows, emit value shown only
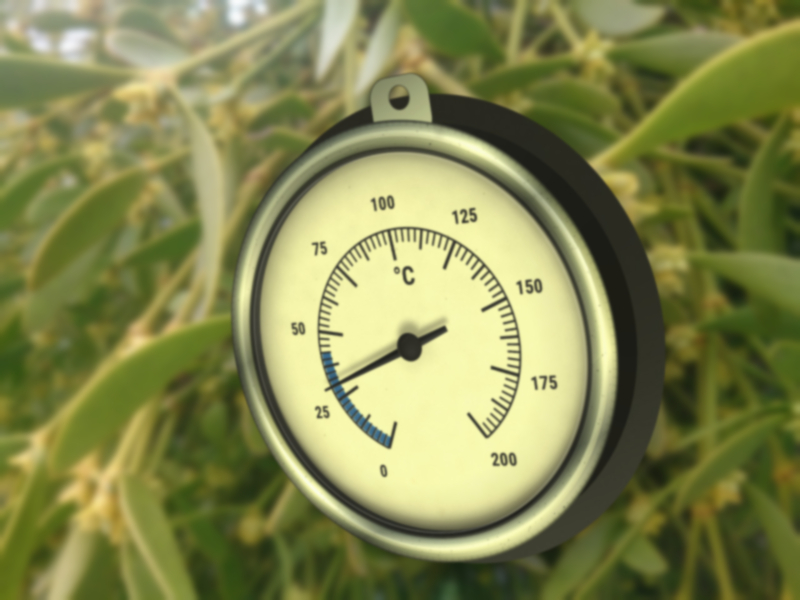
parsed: **30** °C
